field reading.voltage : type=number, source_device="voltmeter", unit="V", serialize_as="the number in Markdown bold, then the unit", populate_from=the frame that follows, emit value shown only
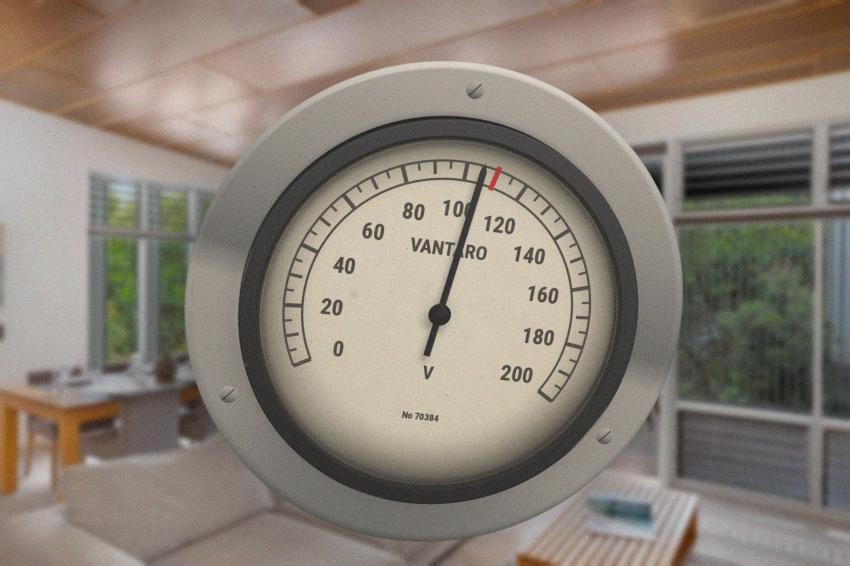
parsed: **105** V
